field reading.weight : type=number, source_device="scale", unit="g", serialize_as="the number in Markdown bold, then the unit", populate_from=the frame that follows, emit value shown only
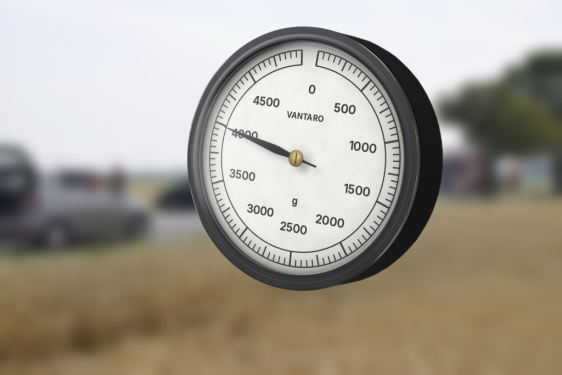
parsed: **4000** g
